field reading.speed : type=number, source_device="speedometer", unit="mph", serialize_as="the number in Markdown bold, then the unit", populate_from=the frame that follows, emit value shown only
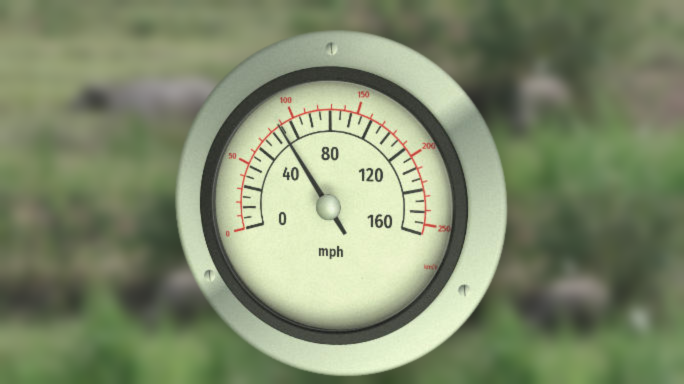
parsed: **55** mph
